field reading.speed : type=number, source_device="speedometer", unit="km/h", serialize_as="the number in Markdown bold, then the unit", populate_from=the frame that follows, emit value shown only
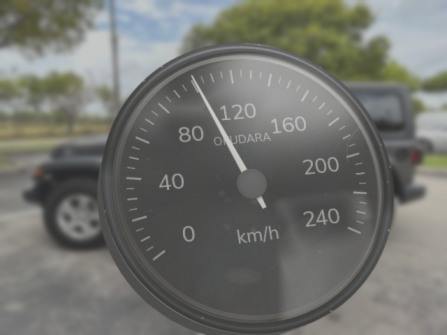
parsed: **100** km/h
